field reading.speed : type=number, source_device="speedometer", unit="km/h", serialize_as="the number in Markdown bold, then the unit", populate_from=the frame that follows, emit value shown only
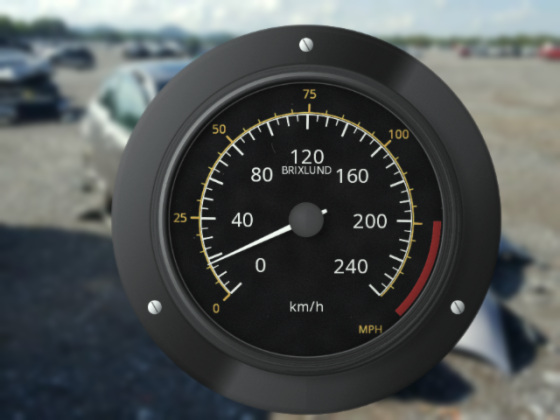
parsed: **17.5** km/h
